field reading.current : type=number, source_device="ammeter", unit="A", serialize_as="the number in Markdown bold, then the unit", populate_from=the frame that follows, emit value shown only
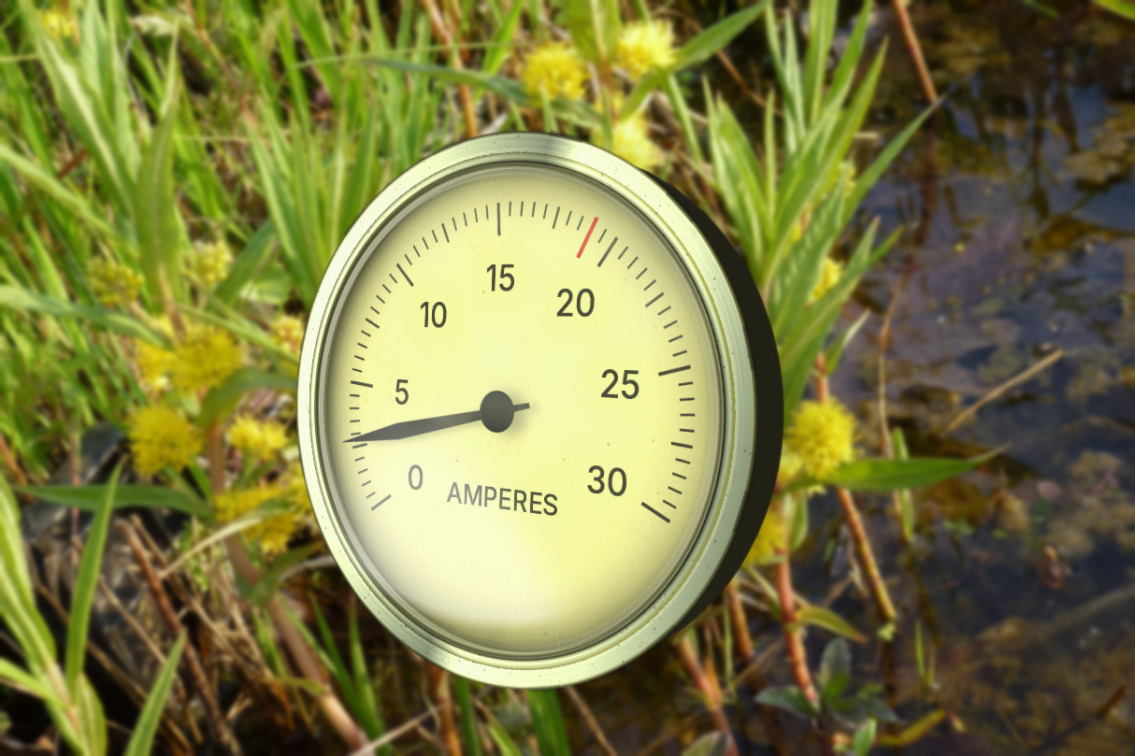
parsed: **2.75** A
